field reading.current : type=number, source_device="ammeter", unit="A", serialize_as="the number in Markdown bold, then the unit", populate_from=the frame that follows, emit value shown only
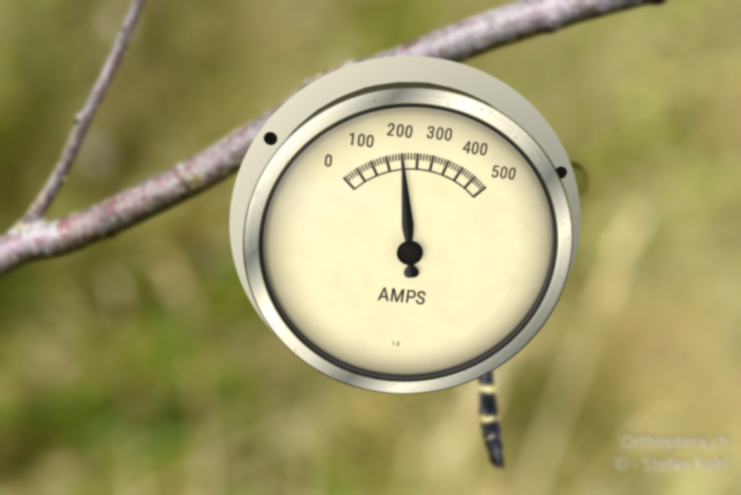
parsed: **200** A
